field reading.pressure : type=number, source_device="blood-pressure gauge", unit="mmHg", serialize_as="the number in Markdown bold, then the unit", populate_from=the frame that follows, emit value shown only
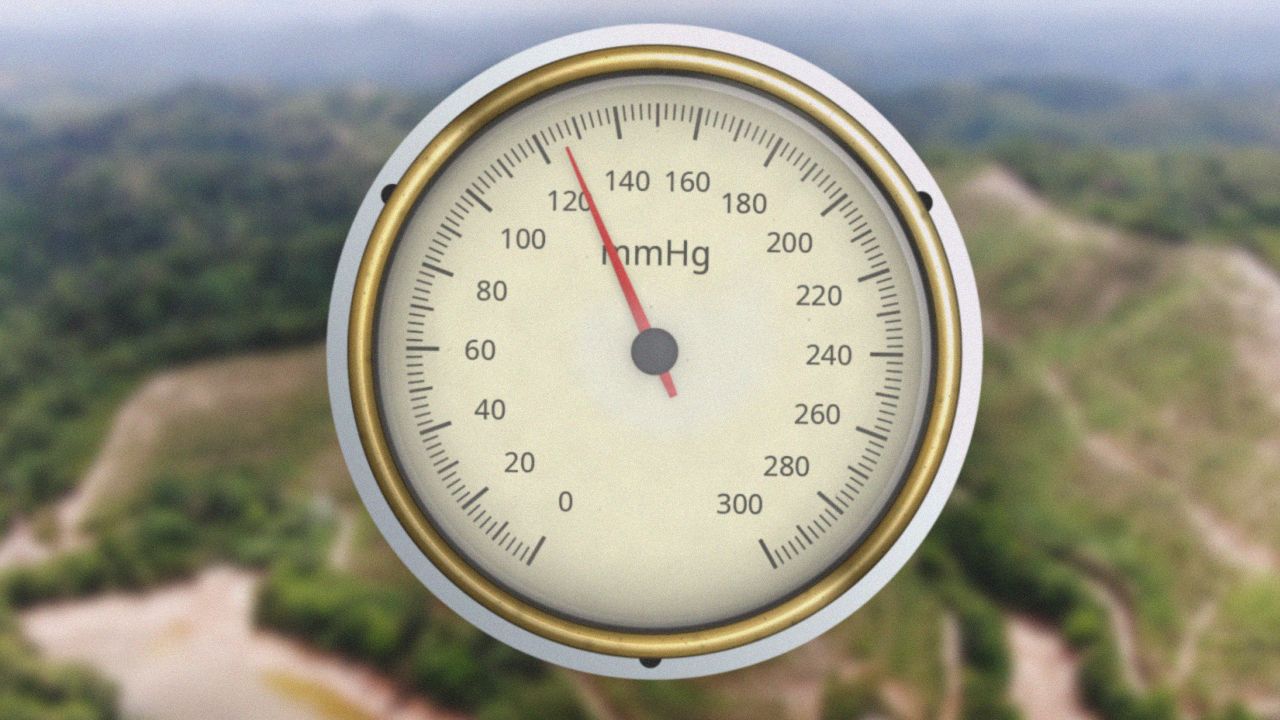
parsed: **126** mmHg
